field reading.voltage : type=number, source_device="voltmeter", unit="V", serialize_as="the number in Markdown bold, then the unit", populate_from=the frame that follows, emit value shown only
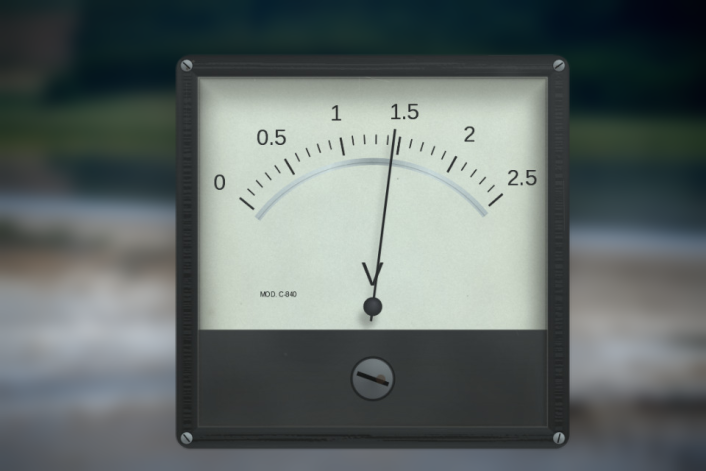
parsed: **1.45** V
